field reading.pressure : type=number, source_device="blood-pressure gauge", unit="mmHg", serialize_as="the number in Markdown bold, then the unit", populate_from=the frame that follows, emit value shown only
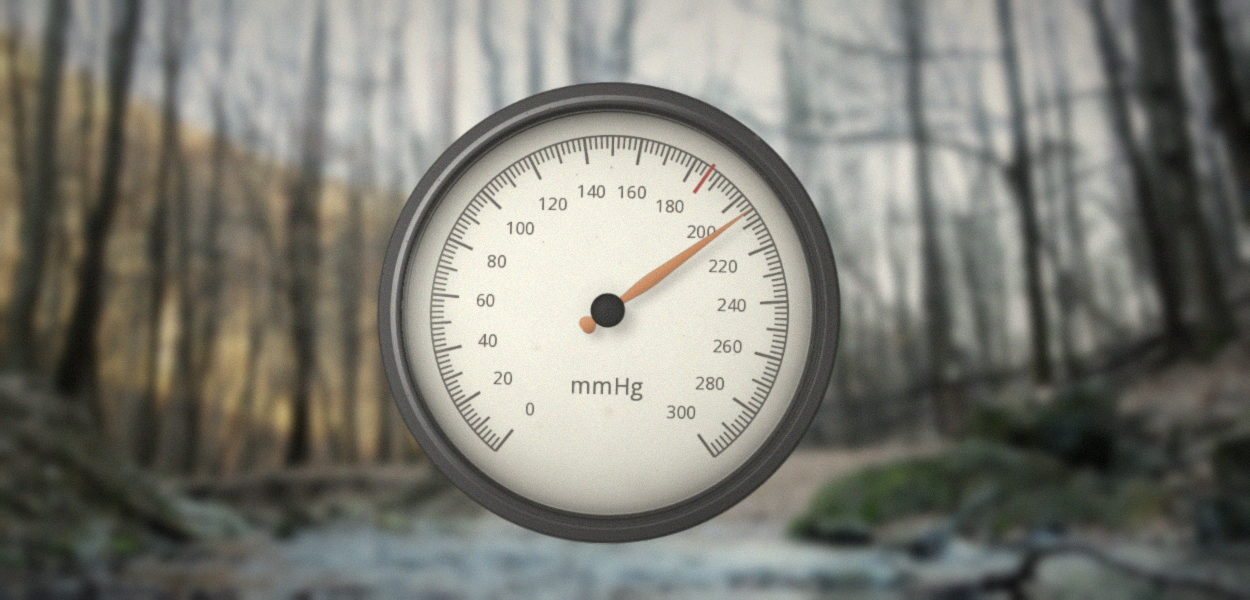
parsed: **206** mmHg
